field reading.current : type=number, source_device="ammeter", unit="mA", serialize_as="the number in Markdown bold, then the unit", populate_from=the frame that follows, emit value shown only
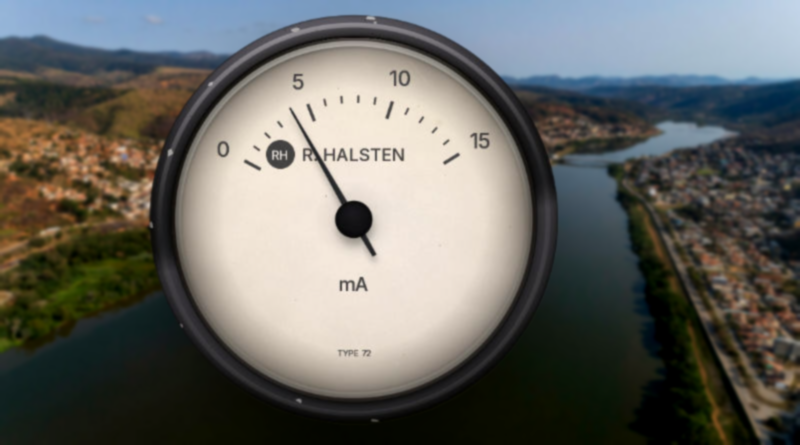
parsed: **4** mA
